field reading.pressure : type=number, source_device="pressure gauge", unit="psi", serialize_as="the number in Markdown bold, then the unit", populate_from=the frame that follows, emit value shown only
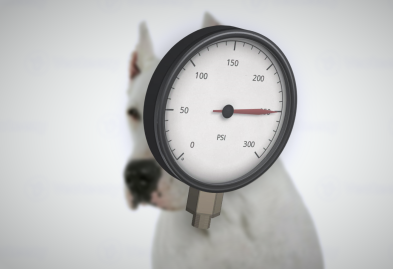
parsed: **250** psi
